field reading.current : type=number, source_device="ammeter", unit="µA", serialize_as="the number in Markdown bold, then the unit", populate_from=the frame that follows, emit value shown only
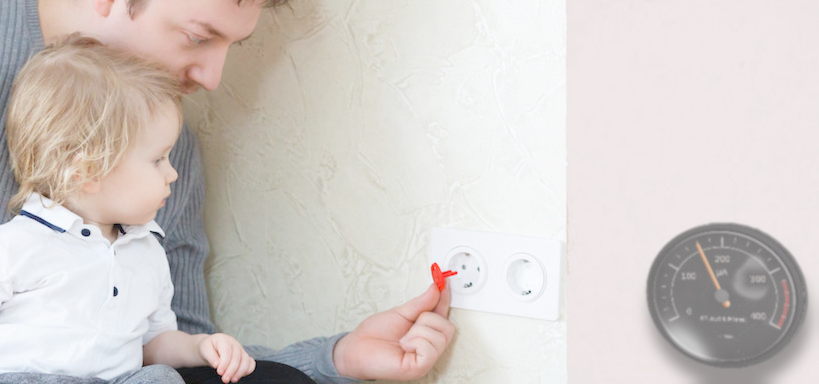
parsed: **160** µA
